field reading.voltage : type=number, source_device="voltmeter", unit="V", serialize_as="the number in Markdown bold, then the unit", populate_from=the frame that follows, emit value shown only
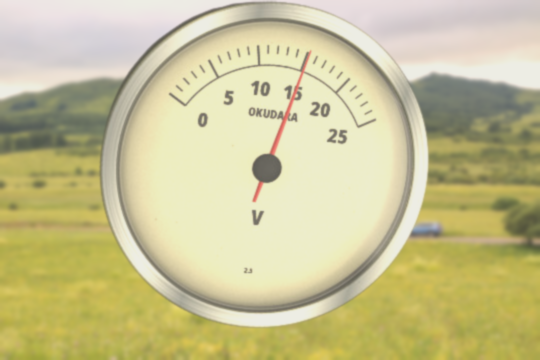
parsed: **15** V
